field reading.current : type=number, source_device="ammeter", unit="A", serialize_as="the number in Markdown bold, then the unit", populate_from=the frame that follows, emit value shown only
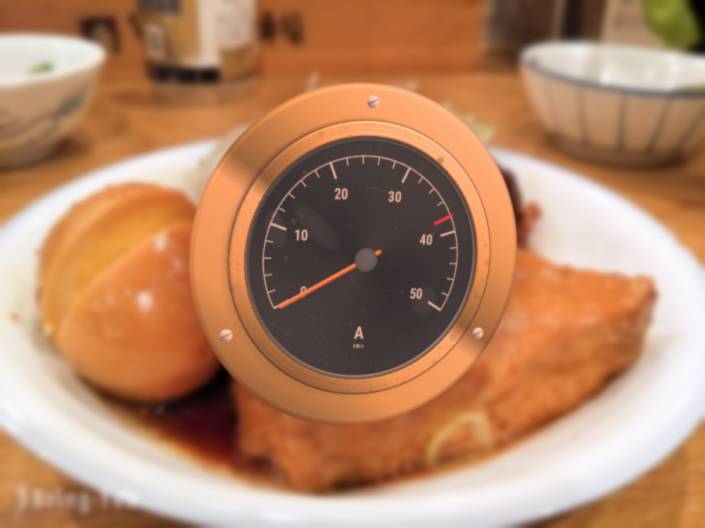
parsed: **0** A
